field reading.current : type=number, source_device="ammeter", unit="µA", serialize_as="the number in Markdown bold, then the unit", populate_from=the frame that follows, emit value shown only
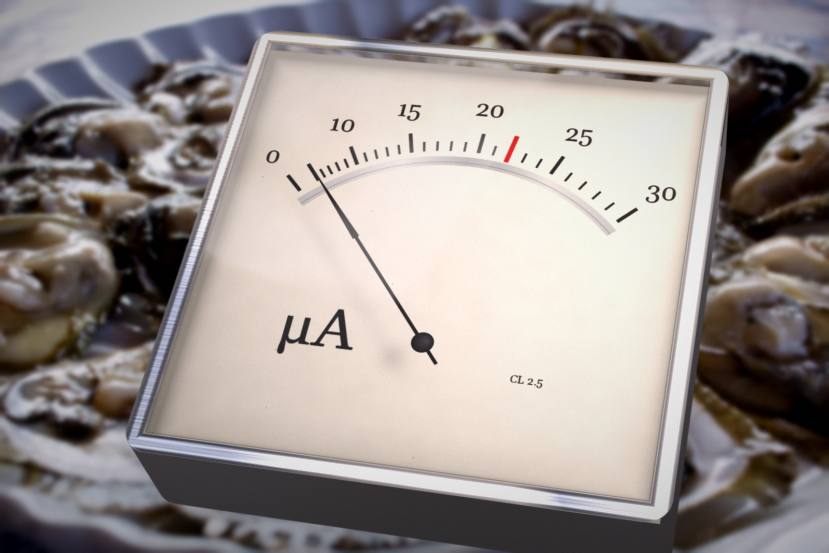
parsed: **5** µA
